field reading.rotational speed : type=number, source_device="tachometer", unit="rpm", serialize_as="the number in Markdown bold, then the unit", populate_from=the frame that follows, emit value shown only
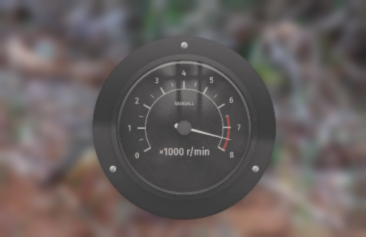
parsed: **7500** rpm
